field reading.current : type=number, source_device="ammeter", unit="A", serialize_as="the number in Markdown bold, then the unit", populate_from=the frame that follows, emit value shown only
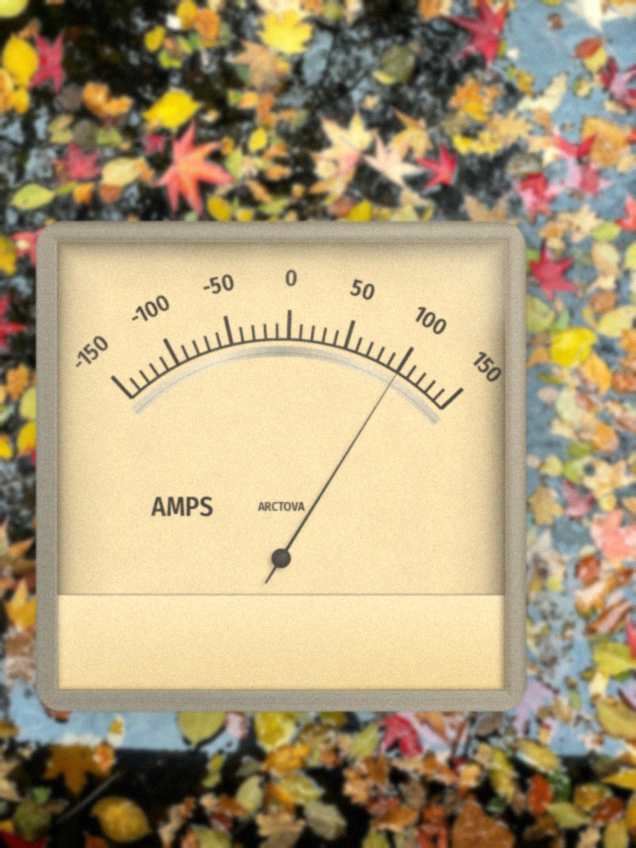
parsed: **100** A
